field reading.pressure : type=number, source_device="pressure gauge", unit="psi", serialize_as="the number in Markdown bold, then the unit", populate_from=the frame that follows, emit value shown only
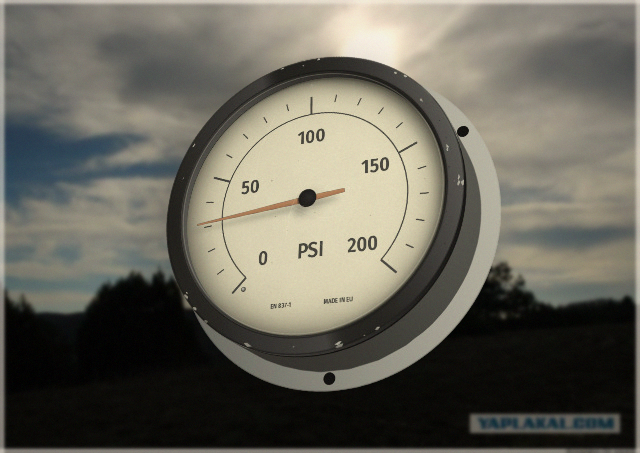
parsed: **30** psi
